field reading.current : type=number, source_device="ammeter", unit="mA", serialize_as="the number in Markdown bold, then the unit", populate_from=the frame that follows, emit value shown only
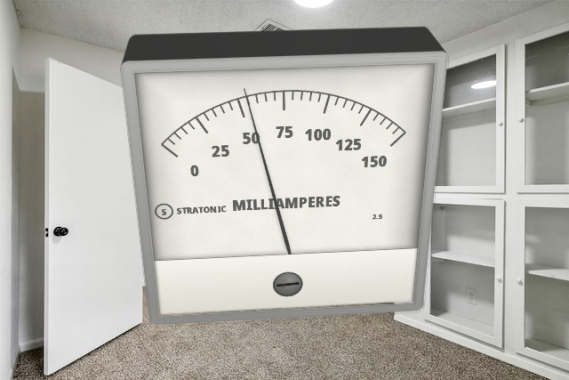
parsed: **55** mA
